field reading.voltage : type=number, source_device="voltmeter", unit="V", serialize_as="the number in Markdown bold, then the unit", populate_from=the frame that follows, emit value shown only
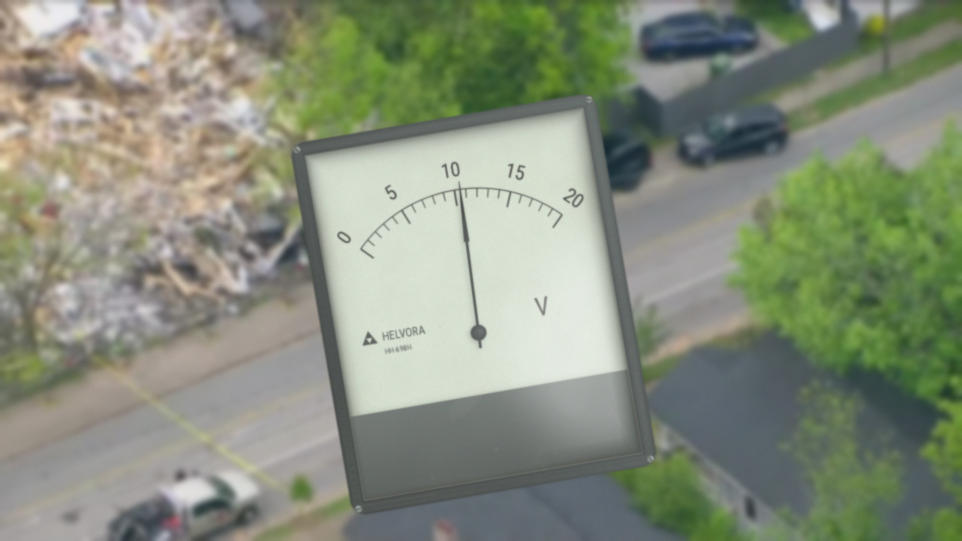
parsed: **10.5** V
